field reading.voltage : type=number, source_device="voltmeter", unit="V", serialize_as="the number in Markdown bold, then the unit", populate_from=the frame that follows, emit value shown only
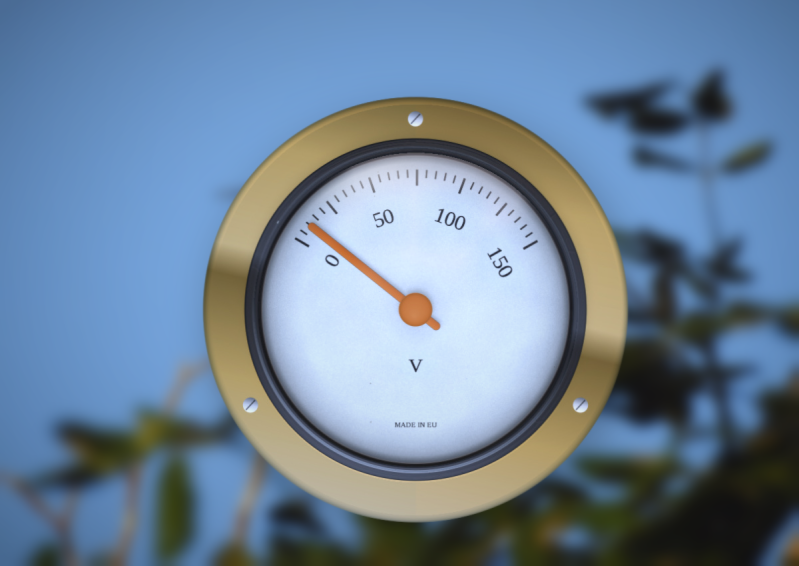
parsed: **10** V
